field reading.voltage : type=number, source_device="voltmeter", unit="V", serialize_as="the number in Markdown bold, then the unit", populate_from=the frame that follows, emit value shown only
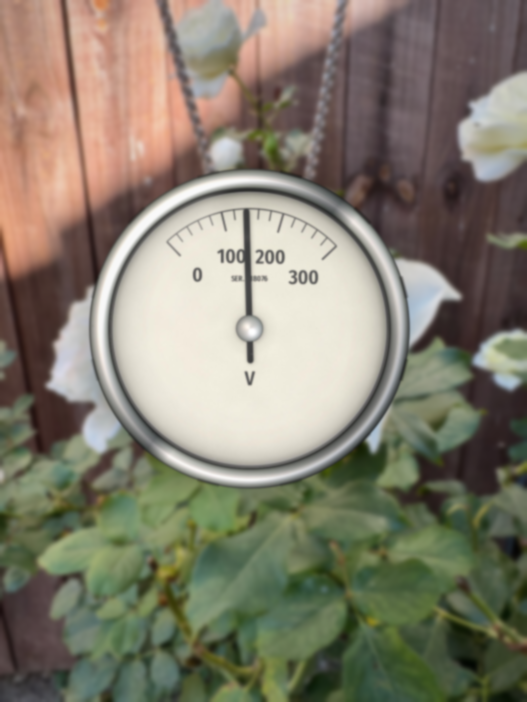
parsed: **140** V
